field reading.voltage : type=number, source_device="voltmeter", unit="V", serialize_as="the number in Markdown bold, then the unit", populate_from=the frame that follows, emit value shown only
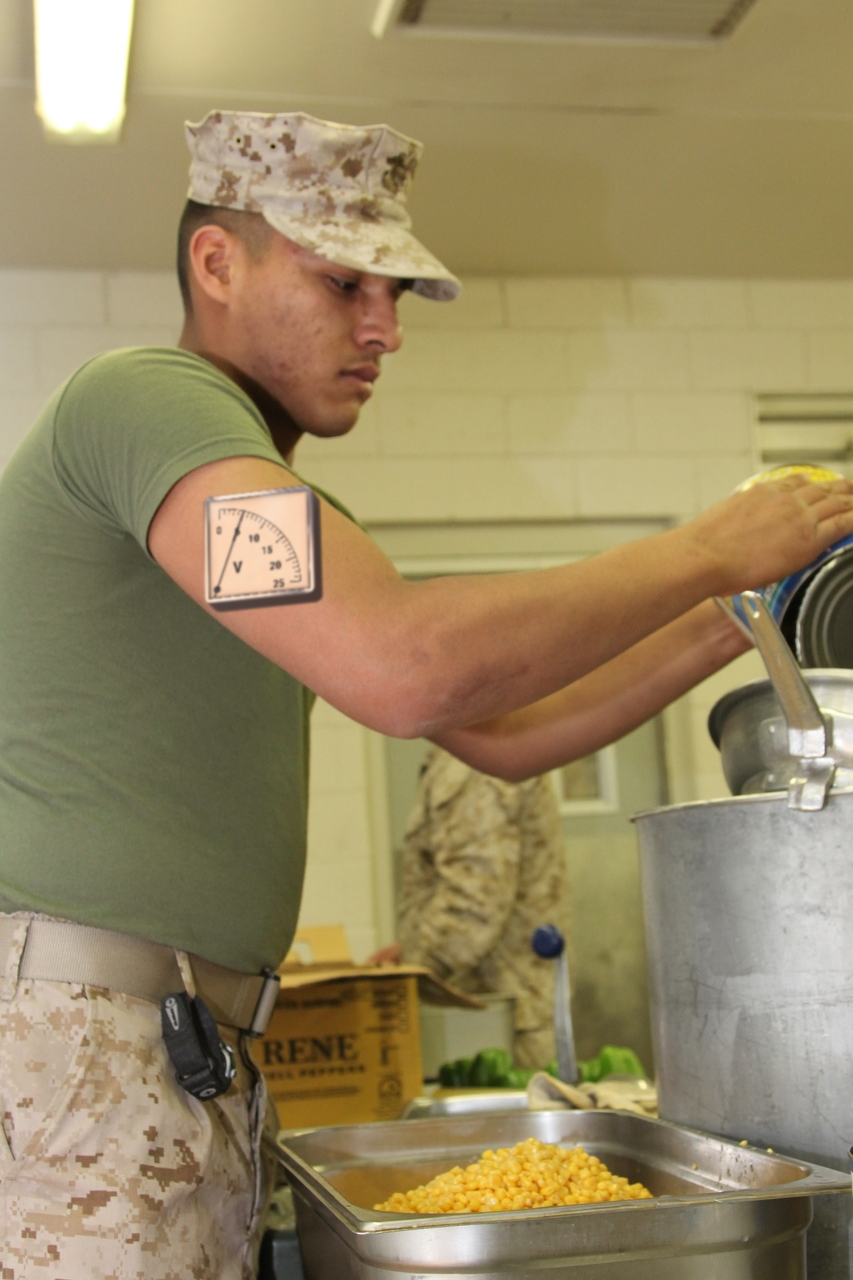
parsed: **5** V
